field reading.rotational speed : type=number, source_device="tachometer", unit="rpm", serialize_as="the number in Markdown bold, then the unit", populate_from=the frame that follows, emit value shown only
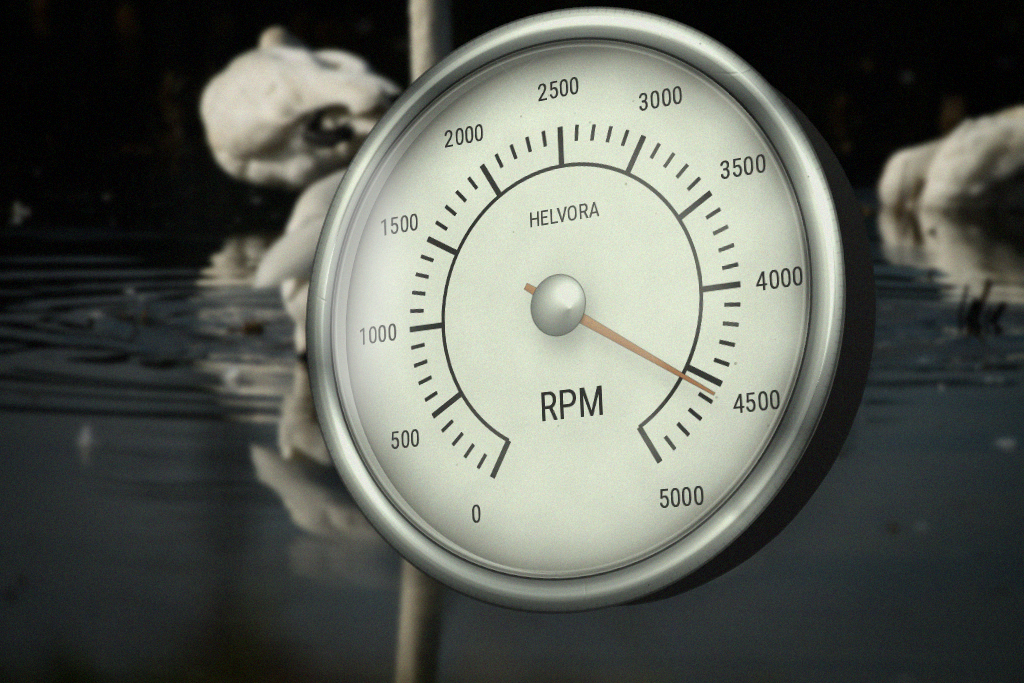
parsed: **4550** rpm
